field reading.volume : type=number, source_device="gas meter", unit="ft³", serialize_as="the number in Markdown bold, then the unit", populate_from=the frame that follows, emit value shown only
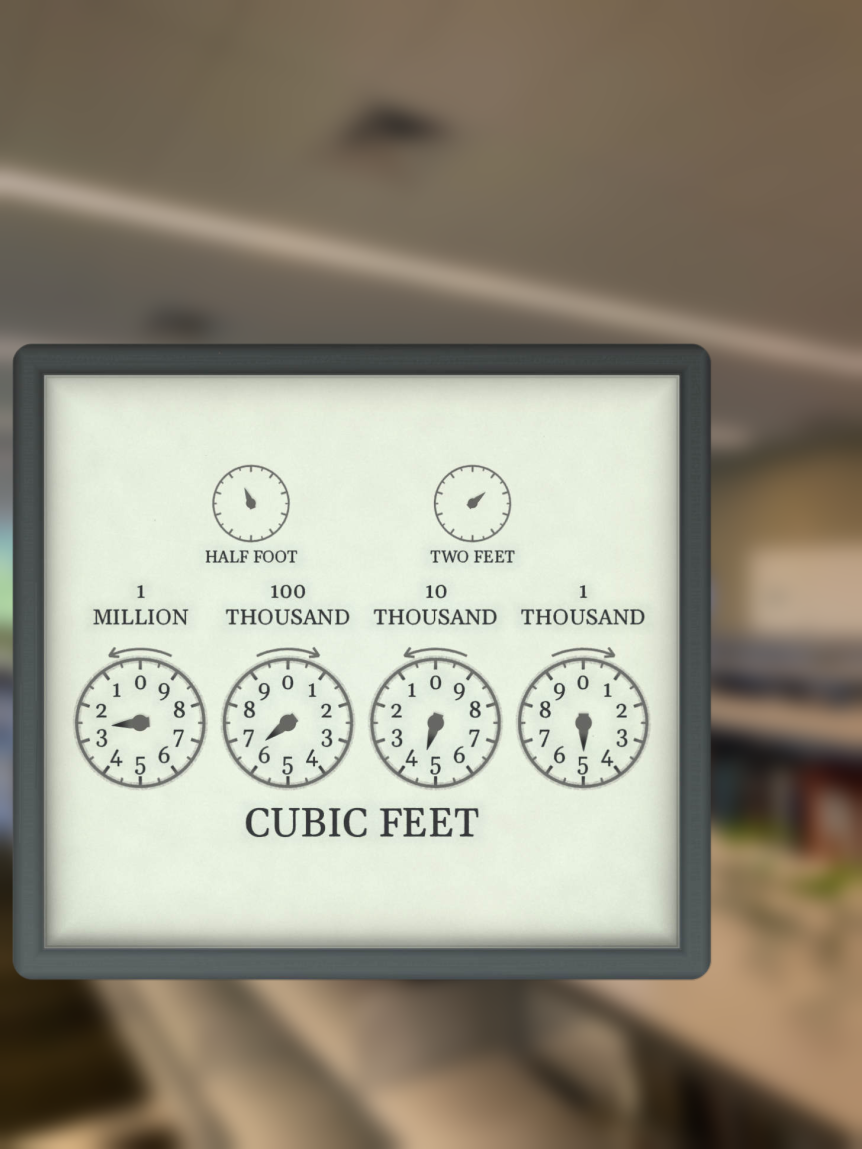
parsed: **264500** ft³
